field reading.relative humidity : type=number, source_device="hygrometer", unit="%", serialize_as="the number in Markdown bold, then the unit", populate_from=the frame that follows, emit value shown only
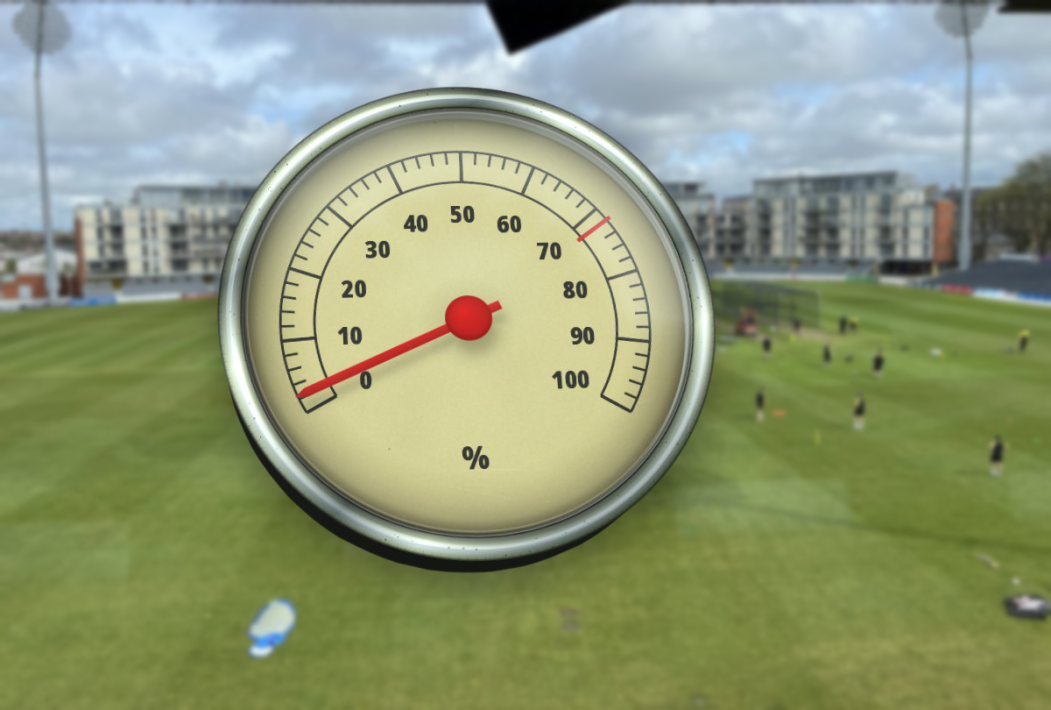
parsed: **2** %
